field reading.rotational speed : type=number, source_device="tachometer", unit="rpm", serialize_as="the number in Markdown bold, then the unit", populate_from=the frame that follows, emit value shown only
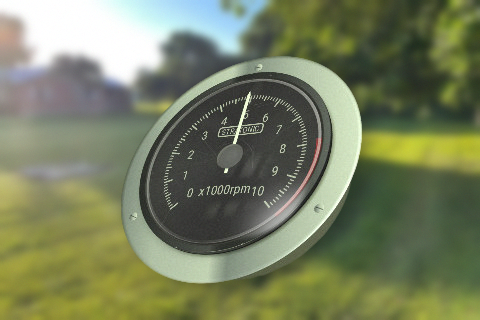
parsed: **5000** rpm
